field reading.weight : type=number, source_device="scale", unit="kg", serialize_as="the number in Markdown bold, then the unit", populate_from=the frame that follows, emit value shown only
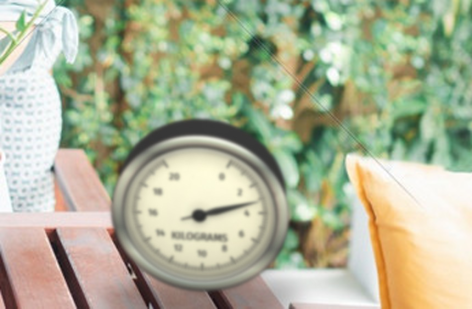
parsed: **3** kg
